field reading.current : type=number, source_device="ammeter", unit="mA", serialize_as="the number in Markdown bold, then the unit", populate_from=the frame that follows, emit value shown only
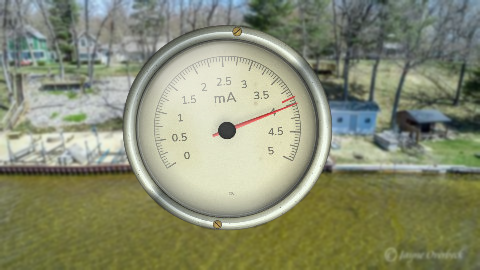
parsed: **4** mA
